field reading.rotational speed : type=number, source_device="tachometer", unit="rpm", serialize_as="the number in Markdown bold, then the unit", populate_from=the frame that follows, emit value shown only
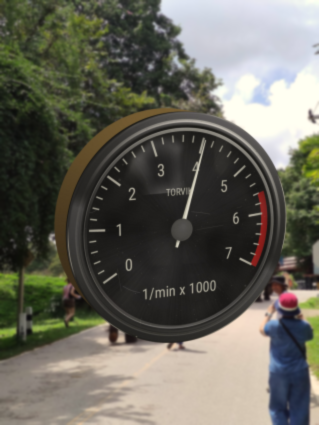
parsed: **4000** rpm
